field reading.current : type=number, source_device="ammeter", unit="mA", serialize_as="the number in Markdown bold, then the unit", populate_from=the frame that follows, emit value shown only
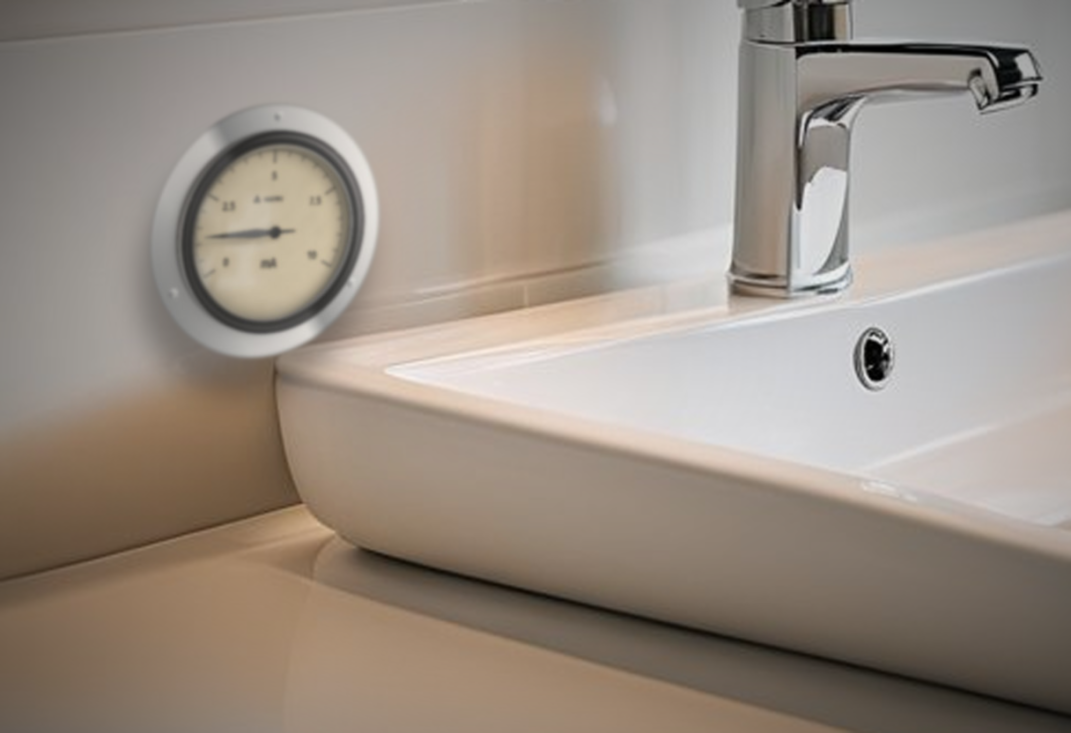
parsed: **1.25** mA
